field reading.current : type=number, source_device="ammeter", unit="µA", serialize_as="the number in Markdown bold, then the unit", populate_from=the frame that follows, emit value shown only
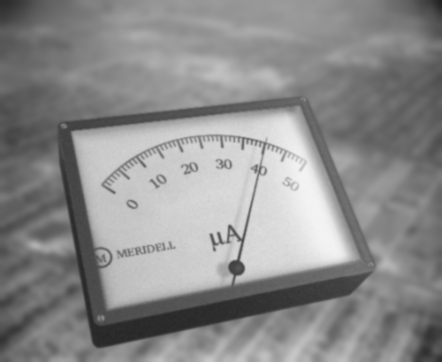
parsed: **40** µA
